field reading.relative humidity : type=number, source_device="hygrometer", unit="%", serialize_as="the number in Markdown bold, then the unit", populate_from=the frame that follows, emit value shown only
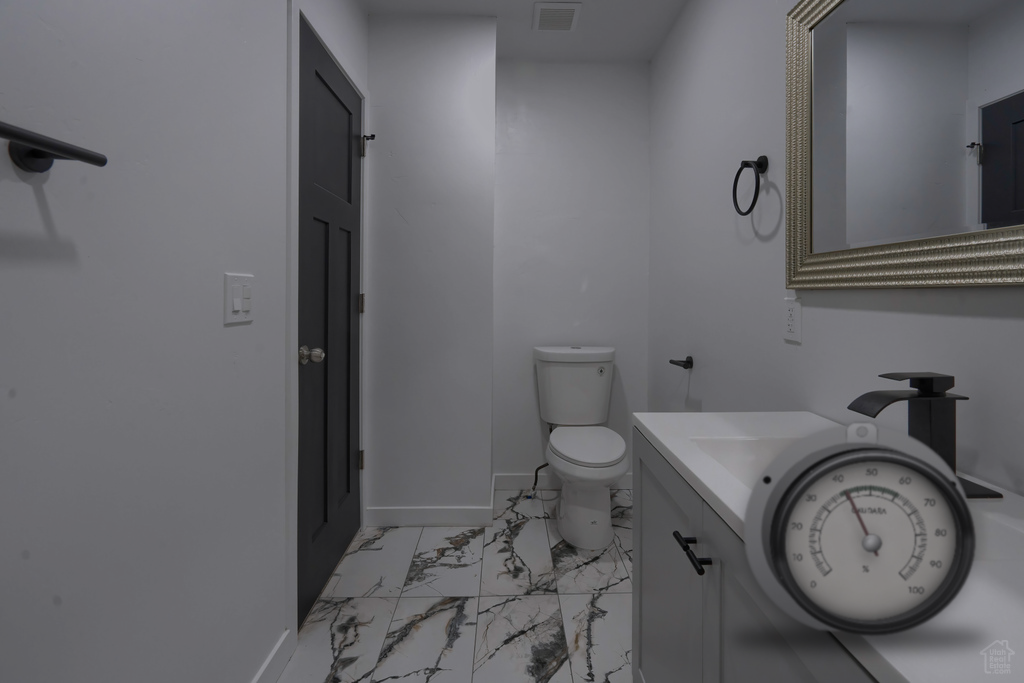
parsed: **40** %
